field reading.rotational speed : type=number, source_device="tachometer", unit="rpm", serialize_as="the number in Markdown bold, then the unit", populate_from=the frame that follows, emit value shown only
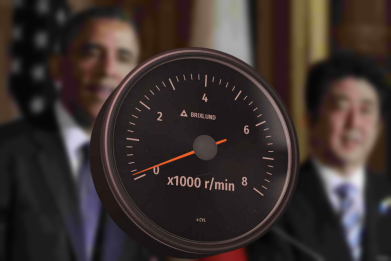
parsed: **100** rpm
